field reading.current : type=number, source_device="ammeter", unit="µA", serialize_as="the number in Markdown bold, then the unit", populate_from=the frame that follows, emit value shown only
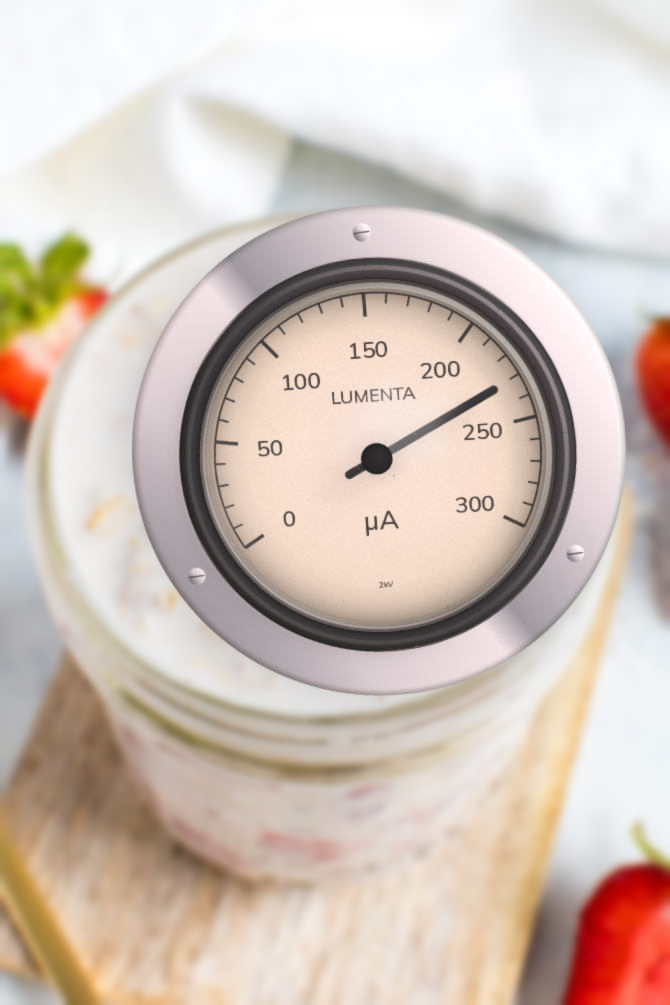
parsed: **230** µA
